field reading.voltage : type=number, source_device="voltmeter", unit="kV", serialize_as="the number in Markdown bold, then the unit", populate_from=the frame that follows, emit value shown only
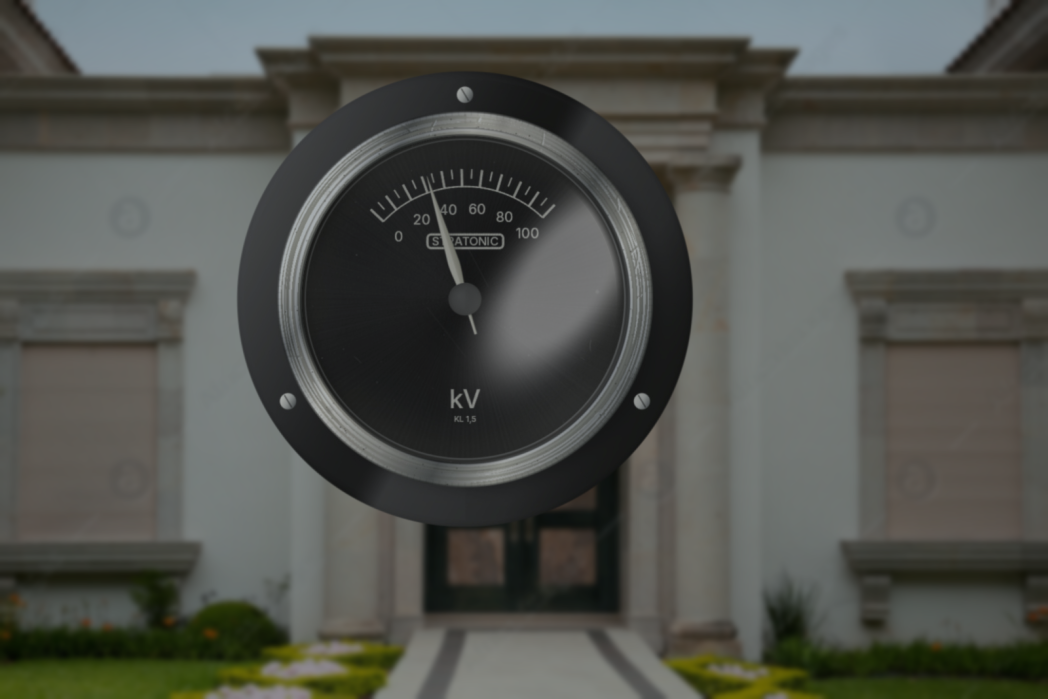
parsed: **32.5** kV
